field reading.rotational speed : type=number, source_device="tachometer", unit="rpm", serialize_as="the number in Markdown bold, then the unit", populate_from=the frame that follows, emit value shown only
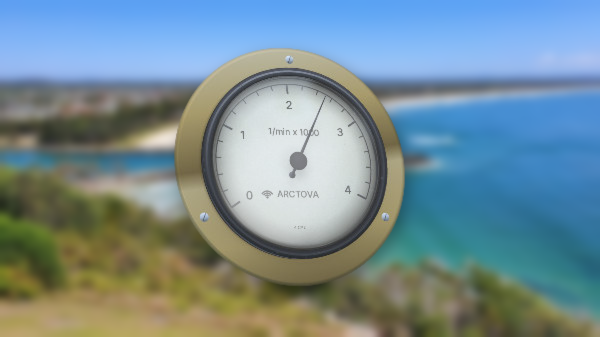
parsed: **2500** rpm
